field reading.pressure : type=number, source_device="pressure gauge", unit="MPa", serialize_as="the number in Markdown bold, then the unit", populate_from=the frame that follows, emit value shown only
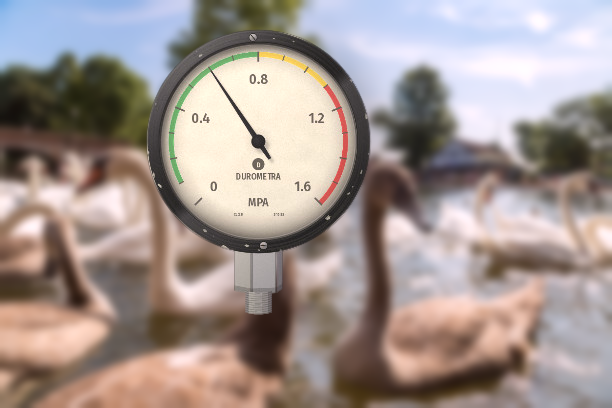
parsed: **0.6** MPa
